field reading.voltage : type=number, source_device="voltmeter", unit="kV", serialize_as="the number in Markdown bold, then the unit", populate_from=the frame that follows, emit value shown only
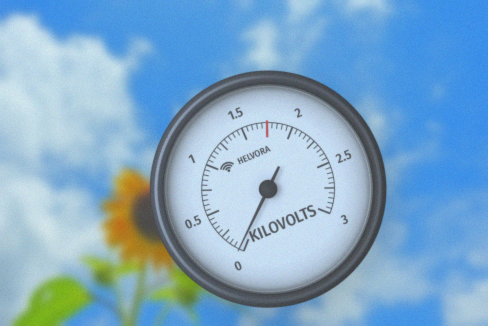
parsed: **0.05** kV
